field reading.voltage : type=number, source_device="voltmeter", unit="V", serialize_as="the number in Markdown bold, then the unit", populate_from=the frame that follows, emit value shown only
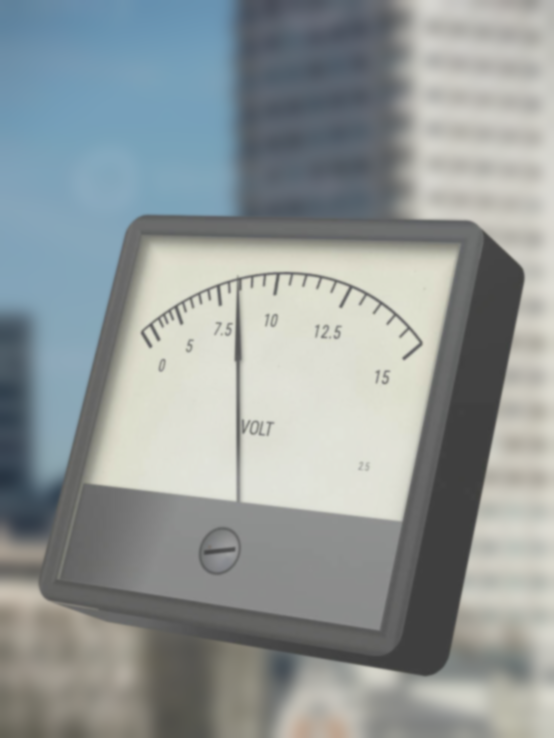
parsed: **8.5** V
